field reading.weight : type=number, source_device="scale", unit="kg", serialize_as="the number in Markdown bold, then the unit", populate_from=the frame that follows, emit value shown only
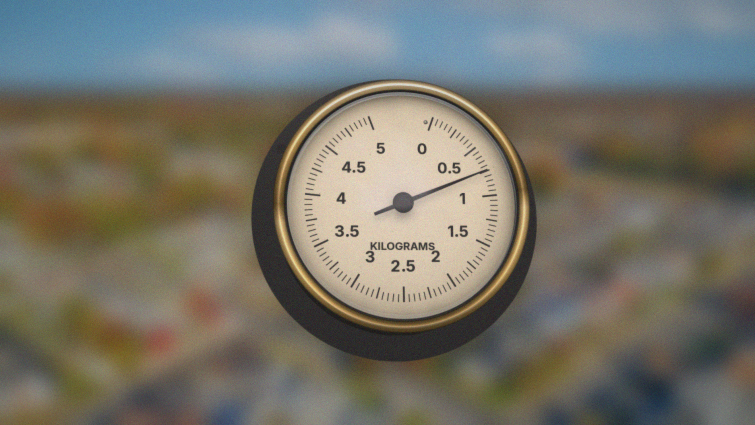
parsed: **0.75** kg
